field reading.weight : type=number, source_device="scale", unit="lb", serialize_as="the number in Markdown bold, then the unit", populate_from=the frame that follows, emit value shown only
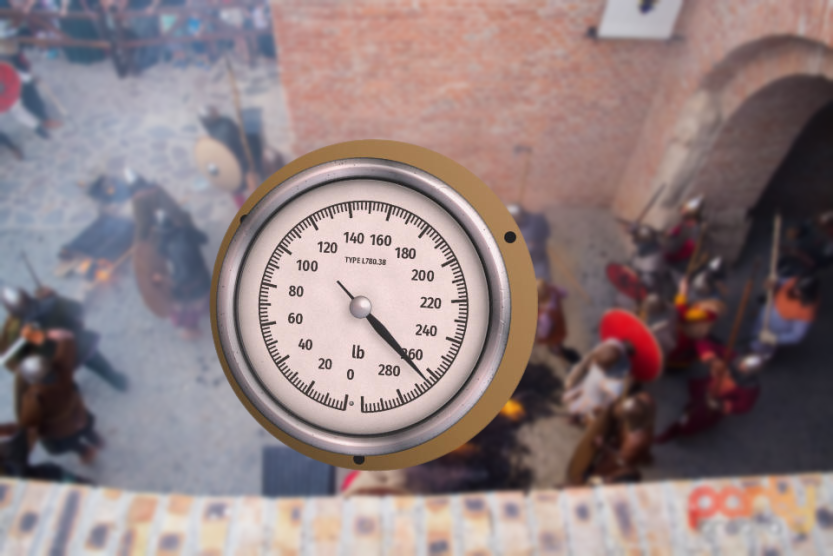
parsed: **264** lb
